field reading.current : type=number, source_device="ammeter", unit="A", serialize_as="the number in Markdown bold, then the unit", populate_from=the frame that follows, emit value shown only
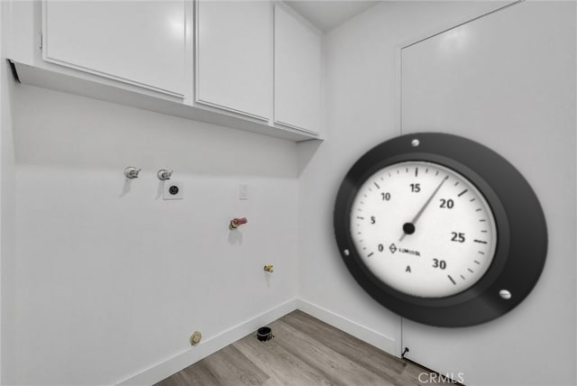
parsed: **18** A
